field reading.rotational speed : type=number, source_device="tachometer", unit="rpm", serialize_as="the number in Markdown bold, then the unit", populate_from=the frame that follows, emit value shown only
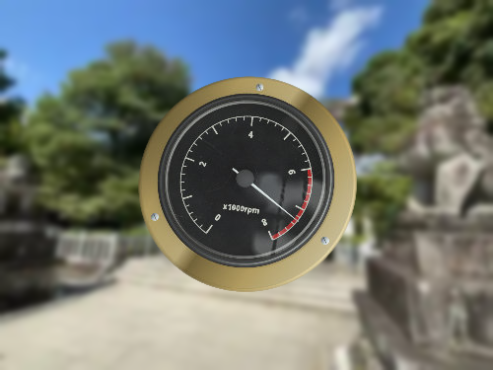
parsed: **7300** rpm
